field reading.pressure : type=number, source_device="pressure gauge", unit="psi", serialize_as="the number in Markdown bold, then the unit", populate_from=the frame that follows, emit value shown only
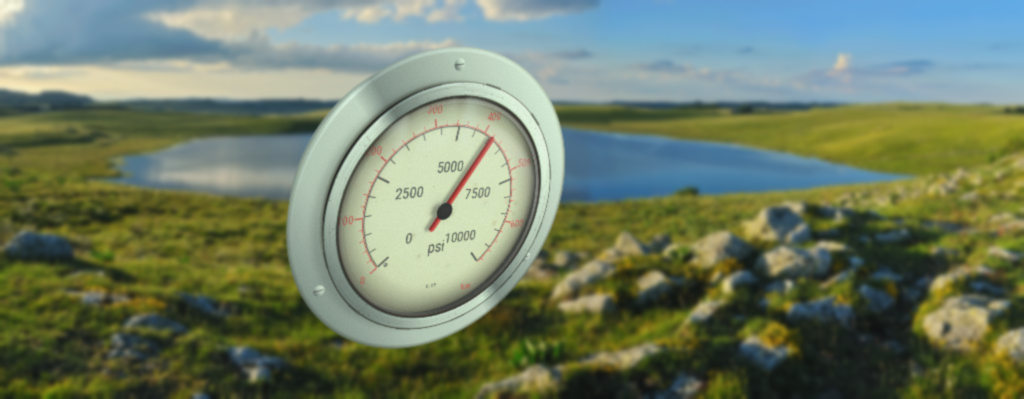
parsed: **6000** psi
